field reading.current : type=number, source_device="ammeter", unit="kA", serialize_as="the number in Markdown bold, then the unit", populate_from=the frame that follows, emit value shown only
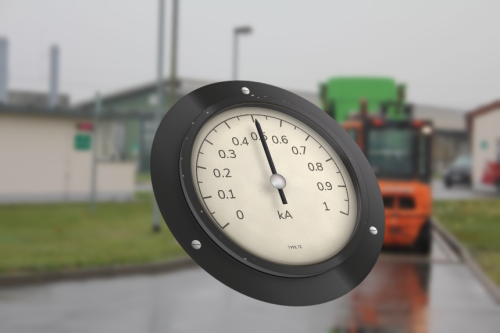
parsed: **0.5** kA
